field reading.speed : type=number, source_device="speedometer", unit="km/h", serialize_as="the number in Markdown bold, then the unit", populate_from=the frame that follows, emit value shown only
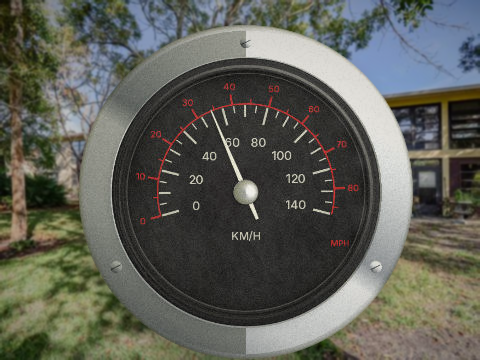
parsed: **55** km/h
